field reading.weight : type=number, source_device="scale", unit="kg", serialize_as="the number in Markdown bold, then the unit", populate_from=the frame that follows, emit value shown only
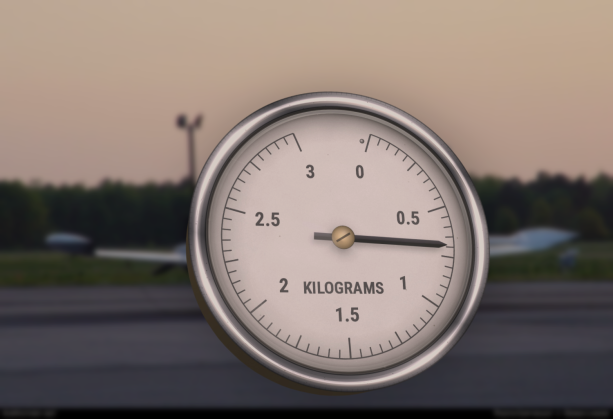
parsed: **0.7** kg
